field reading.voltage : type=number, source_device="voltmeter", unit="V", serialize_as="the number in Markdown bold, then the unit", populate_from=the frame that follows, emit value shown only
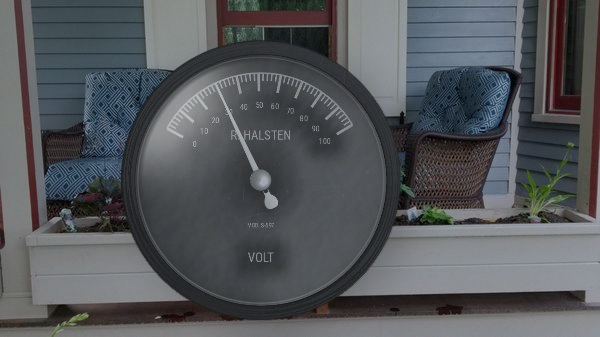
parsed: **30** V
